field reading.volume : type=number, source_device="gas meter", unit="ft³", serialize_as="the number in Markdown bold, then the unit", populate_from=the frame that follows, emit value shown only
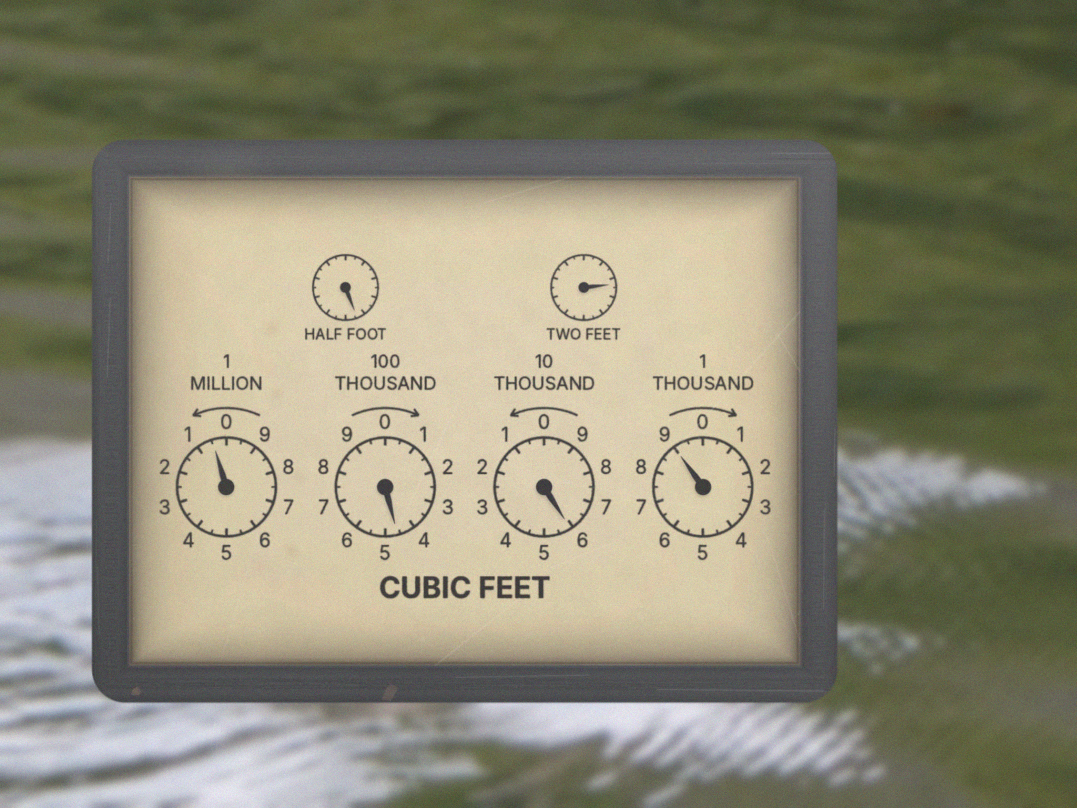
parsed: **45900** ft³
